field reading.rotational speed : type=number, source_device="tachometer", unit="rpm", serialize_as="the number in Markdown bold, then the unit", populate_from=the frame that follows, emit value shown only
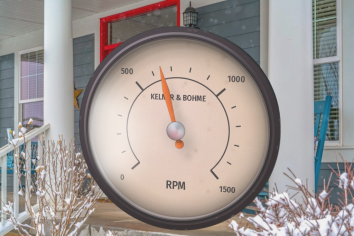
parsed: **650** rpm
